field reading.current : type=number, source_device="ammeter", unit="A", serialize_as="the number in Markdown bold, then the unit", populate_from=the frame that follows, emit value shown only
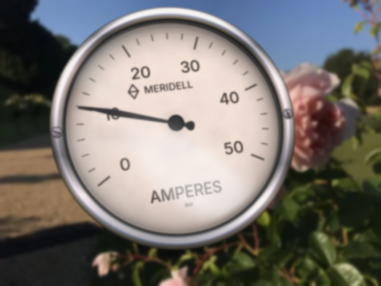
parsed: **10** A
